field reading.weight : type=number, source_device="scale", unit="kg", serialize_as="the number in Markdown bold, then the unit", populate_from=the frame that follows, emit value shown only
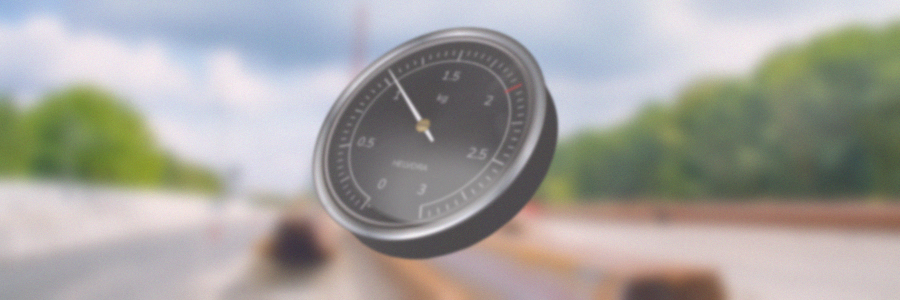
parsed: **1.05** kg
